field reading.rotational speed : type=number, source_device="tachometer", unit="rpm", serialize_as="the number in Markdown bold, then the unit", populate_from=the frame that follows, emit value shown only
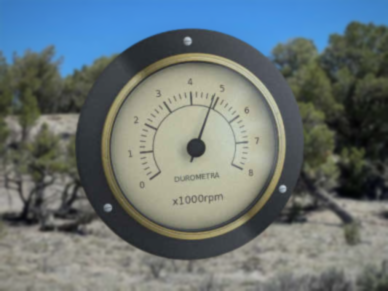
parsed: **4800** rpm
